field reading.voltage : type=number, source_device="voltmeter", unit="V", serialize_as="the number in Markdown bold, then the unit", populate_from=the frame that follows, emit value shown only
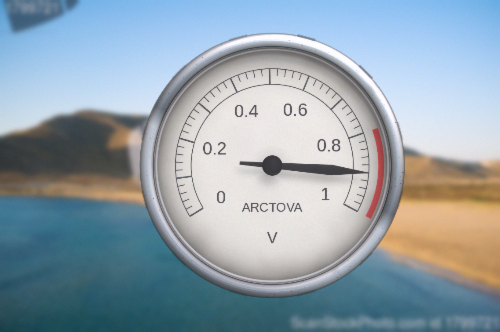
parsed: **0.9** V
